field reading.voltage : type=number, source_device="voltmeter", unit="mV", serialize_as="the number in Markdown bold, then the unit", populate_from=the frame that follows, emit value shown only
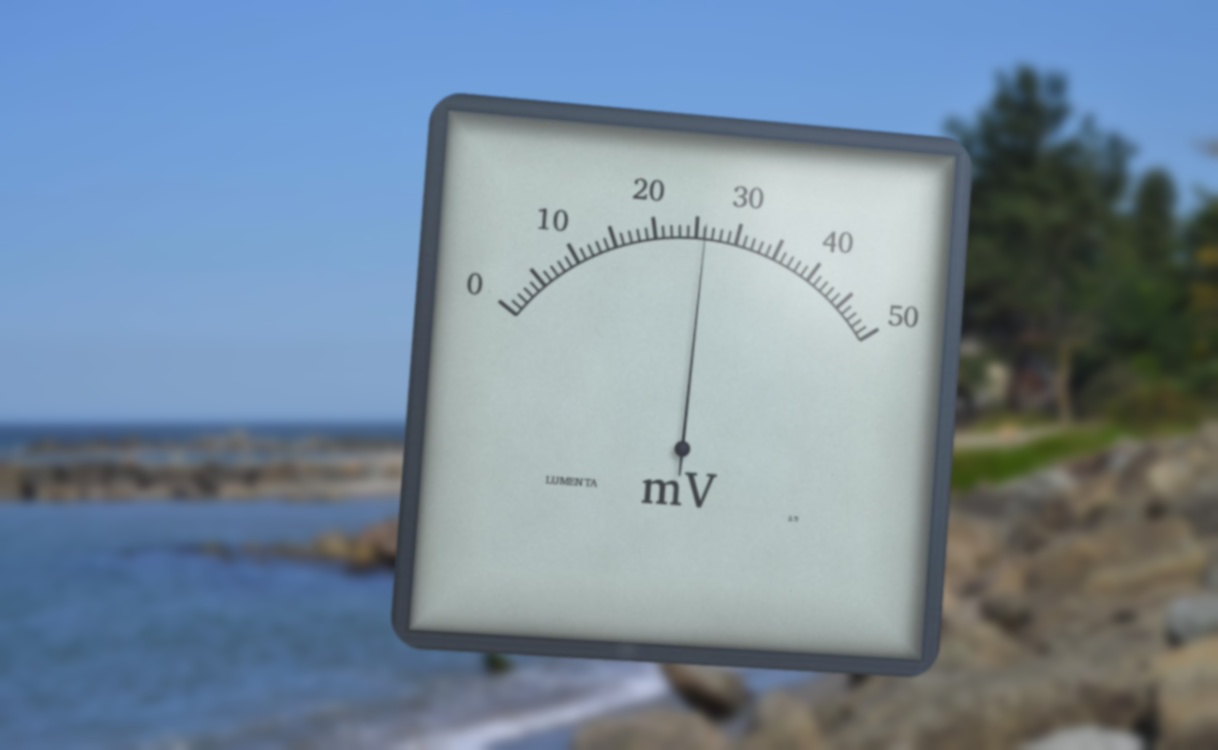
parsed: **26** mV
